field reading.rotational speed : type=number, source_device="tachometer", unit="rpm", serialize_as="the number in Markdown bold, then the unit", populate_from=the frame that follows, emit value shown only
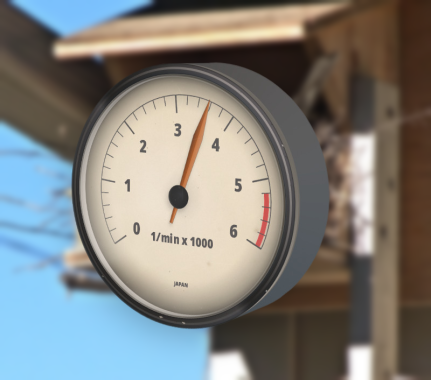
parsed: **3600** rpm
